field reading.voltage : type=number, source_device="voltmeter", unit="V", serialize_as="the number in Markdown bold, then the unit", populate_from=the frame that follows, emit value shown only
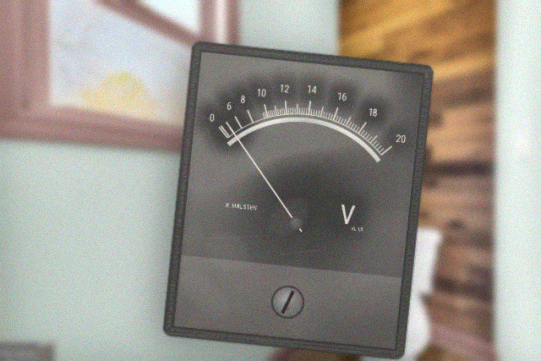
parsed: **4** V
